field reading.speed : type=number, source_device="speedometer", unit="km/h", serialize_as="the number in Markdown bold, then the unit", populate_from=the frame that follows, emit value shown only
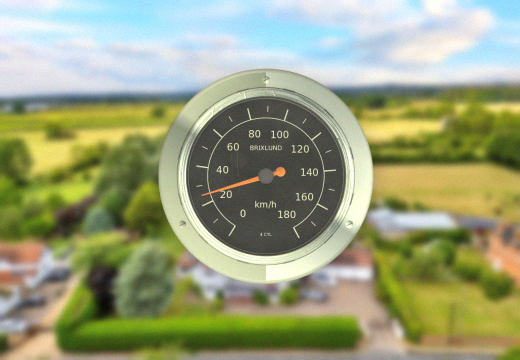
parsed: **25** km/h
